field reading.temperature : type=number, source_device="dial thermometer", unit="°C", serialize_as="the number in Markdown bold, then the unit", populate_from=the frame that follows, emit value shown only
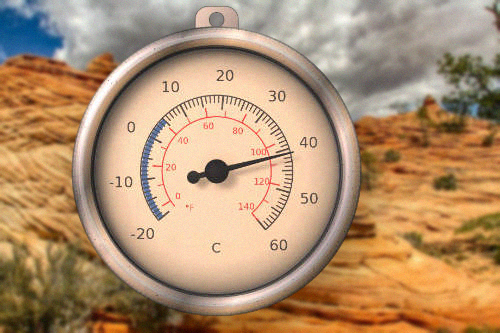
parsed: **41** °C
